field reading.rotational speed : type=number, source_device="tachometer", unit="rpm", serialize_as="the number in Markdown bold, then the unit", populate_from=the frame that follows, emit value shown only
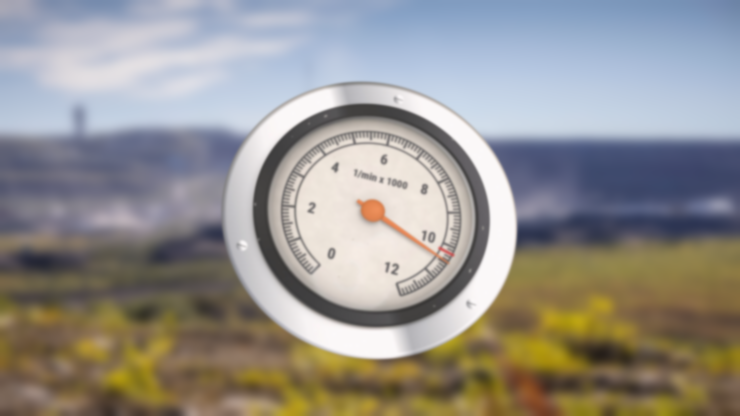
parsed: **10500** rpm
